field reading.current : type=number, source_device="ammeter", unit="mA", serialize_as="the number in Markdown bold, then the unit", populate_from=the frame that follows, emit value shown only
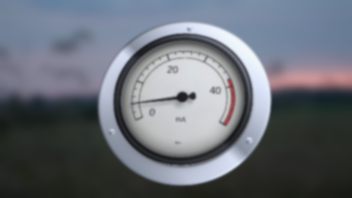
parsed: **4** mA
